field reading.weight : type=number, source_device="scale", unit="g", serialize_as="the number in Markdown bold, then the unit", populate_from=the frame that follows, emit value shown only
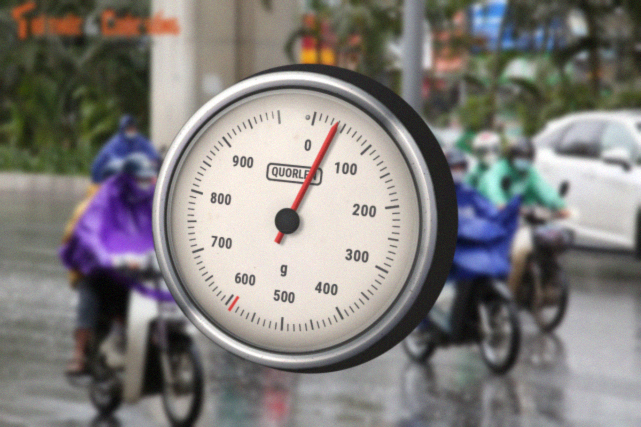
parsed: **40** g
